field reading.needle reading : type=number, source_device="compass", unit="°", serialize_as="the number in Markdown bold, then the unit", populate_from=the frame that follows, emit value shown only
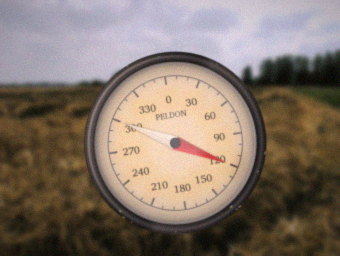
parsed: **120** °
